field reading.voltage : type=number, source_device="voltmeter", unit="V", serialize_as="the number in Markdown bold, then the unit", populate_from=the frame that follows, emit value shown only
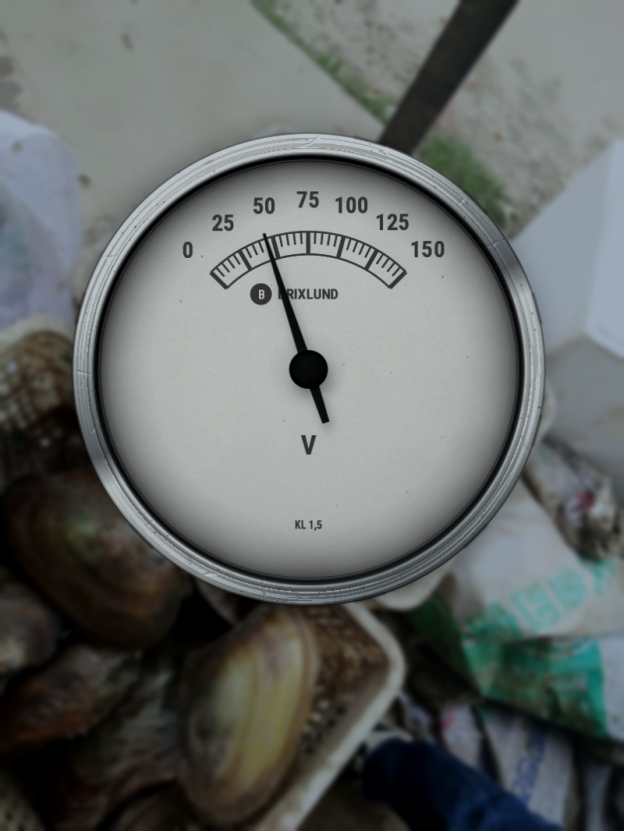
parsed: **45** V
